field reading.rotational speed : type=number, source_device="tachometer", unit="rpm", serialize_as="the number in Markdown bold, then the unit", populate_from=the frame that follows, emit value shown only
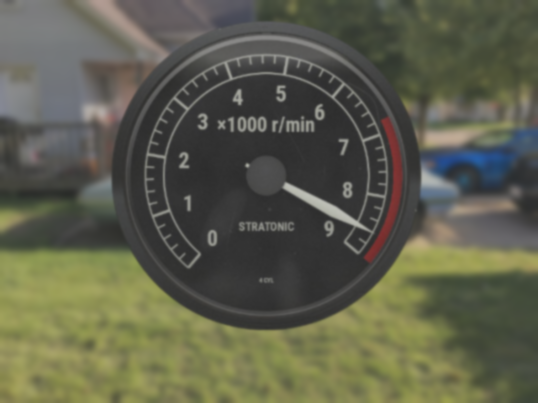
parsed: **8600** rpm
